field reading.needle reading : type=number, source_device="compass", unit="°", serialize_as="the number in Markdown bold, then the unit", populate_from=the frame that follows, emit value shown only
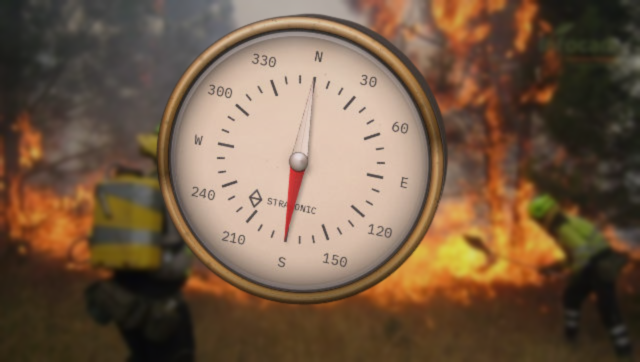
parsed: **180** °
